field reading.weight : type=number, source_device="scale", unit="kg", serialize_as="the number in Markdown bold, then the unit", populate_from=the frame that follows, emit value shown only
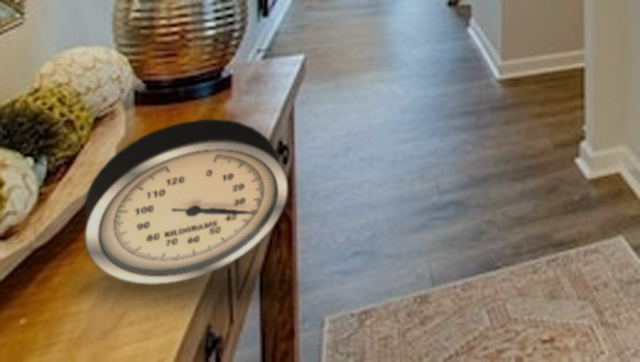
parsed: **35** kg
